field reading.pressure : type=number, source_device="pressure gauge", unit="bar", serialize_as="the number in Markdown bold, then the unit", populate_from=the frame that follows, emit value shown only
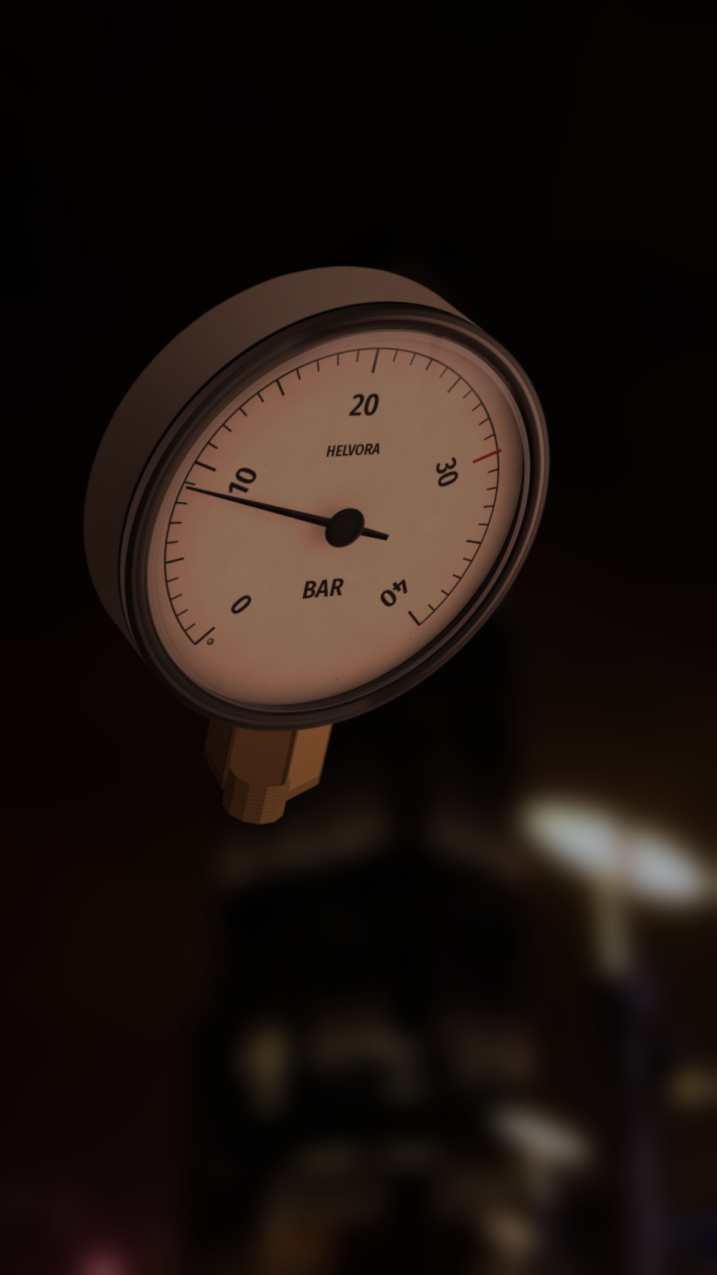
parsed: **9** bar
